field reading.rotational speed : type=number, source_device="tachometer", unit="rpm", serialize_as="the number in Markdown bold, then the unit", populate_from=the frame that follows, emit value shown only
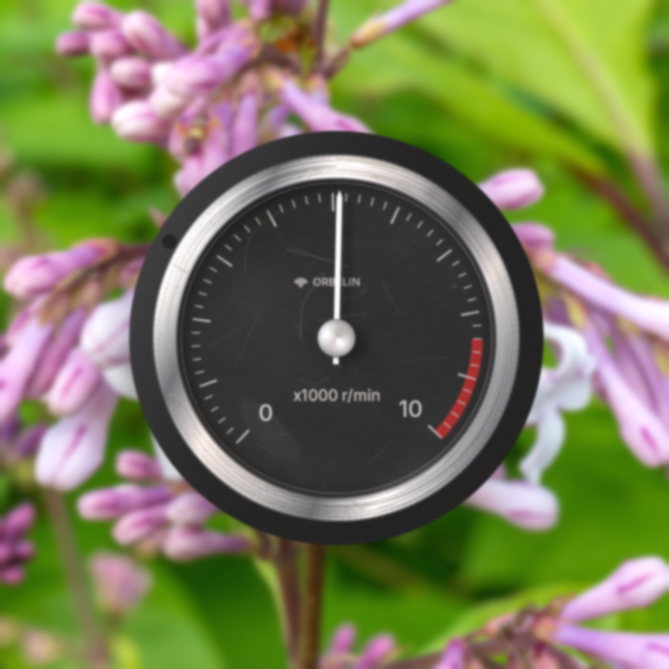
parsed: **5100** rpm
